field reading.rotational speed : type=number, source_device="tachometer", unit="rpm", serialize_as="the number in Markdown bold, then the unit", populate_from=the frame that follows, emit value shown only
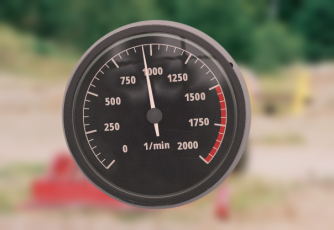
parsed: **950** rpm
